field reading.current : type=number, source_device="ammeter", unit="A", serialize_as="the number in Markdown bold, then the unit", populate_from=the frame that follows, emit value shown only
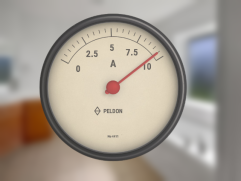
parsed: **9.5** A
